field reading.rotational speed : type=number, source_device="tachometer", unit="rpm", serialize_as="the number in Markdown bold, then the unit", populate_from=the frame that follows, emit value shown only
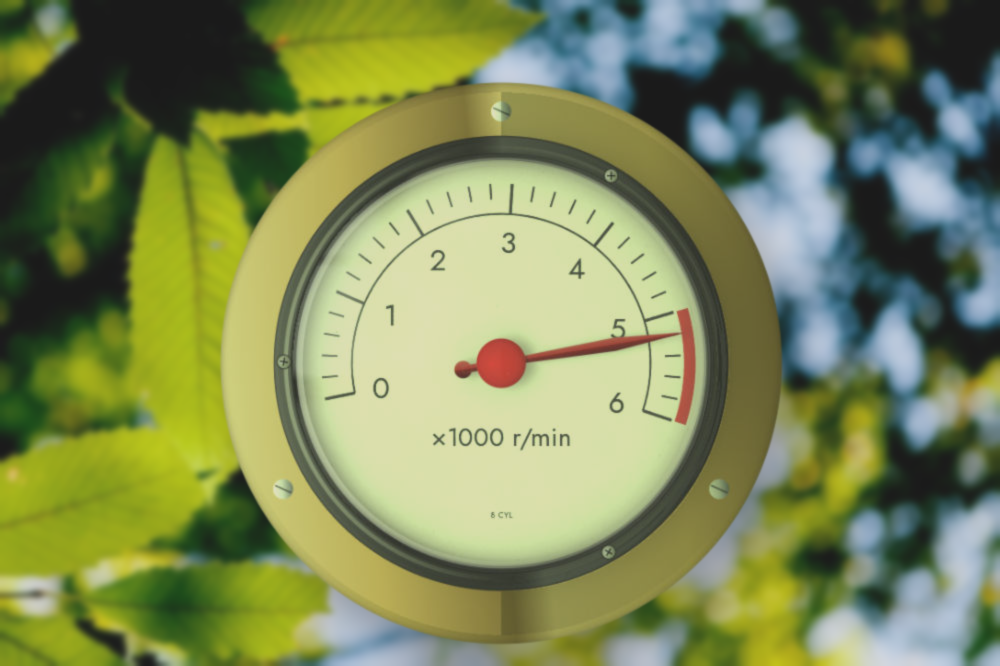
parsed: **5200** rpm
